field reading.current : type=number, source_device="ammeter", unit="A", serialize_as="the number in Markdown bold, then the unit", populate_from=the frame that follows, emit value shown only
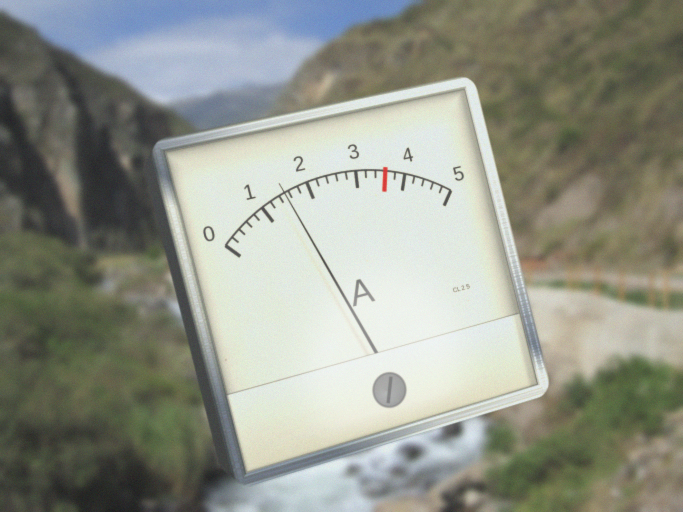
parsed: **1.5** A
